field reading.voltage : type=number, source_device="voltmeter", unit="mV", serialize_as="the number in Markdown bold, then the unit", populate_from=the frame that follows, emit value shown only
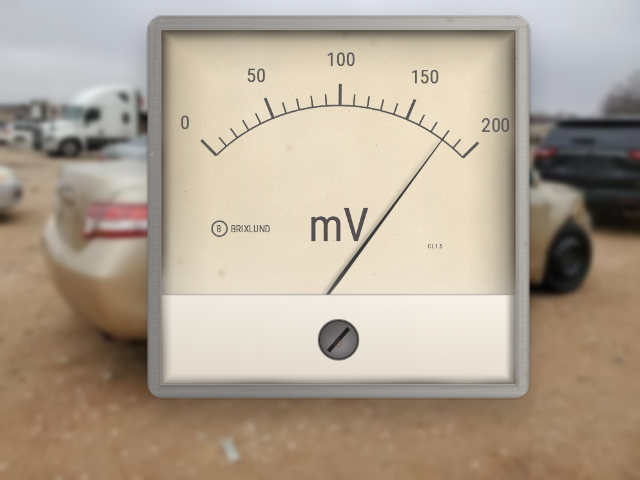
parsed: **180** mV
